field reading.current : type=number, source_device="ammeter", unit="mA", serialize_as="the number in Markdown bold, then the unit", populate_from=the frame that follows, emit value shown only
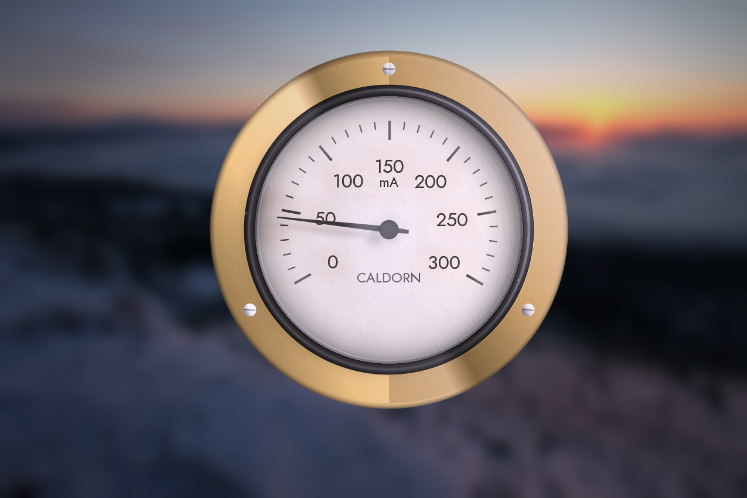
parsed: **45** mA
